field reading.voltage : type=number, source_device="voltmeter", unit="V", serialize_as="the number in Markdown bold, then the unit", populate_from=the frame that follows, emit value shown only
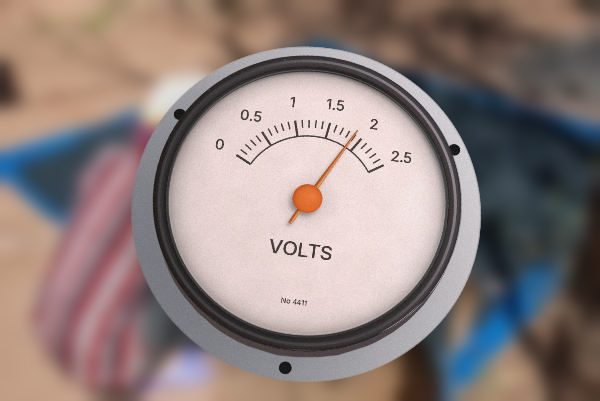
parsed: **1.9** V
